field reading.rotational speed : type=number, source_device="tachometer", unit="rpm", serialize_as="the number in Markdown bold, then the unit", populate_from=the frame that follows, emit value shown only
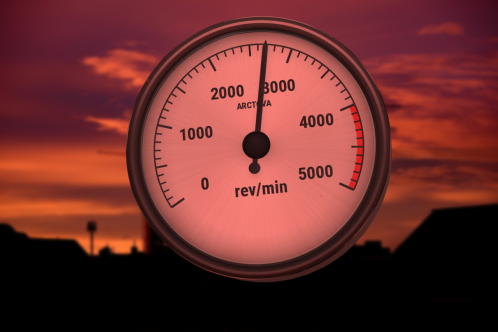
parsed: **2700** rpm
